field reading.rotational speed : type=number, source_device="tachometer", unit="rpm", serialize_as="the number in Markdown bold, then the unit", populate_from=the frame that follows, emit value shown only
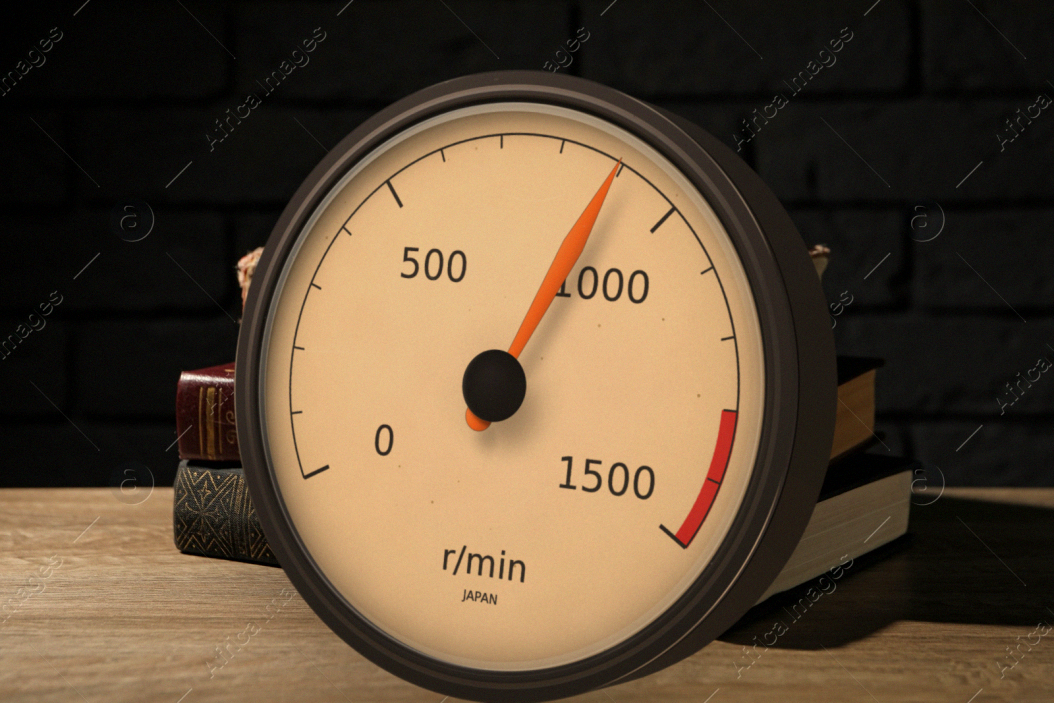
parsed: **900** rpm
